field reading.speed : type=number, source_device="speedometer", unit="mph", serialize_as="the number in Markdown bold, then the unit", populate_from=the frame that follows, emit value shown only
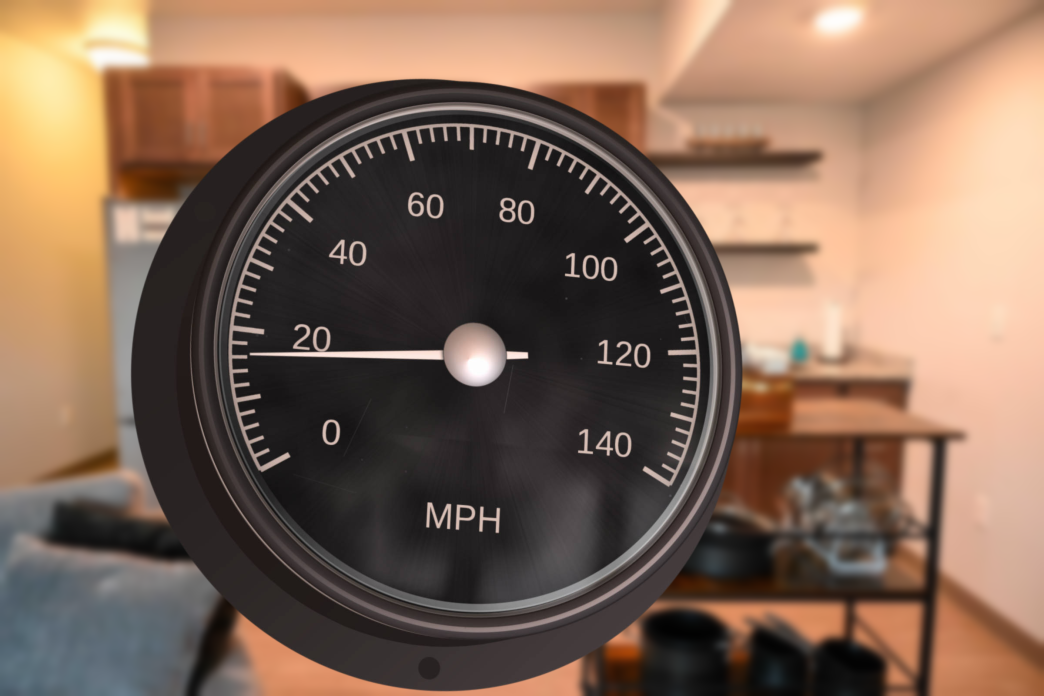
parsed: **16** mph
